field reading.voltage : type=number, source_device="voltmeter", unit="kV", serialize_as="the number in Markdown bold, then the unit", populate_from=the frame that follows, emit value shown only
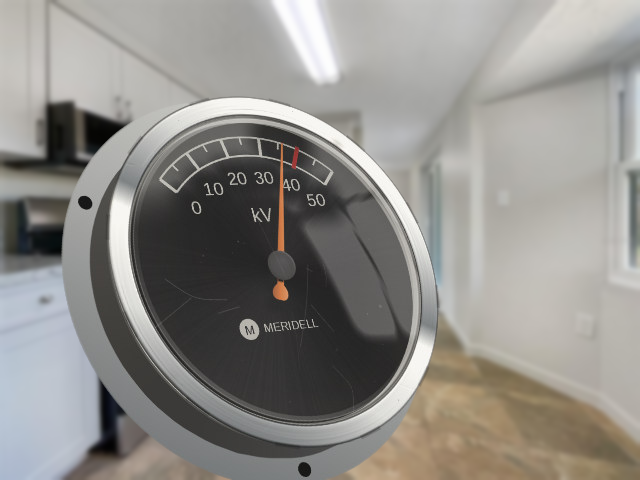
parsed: **35** kV
